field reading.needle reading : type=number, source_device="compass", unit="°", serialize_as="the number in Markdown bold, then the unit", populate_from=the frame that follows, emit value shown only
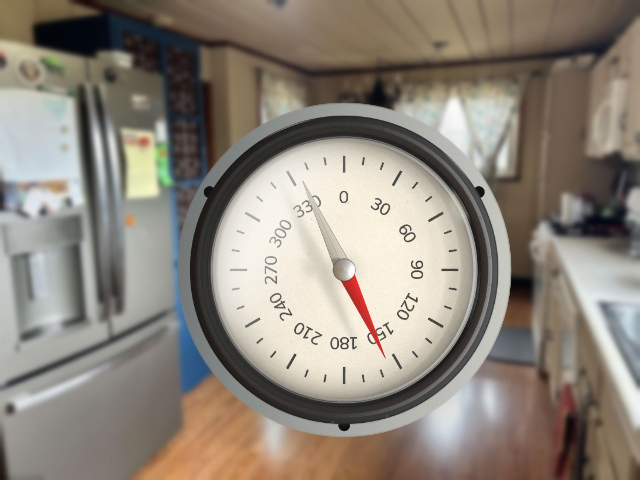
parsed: **155** °
